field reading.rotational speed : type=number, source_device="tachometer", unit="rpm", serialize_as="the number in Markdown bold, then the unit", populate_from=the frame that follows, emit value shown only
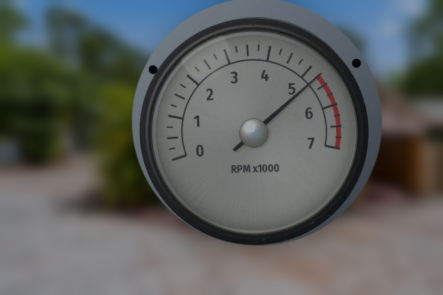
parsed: **5250** rpm
